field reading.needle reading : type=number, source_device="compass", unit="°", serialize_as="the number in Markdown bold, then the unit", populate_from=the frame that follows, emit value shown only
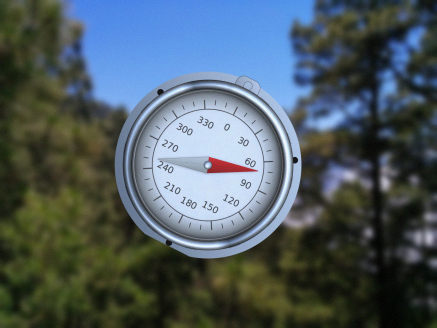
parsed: **70** °
